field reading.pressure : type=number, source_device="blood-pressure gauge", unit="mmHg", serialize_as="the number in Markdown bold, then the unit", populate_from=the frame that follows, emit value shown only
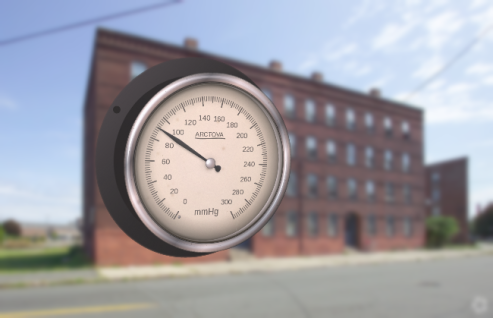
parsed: **90** mmHg
